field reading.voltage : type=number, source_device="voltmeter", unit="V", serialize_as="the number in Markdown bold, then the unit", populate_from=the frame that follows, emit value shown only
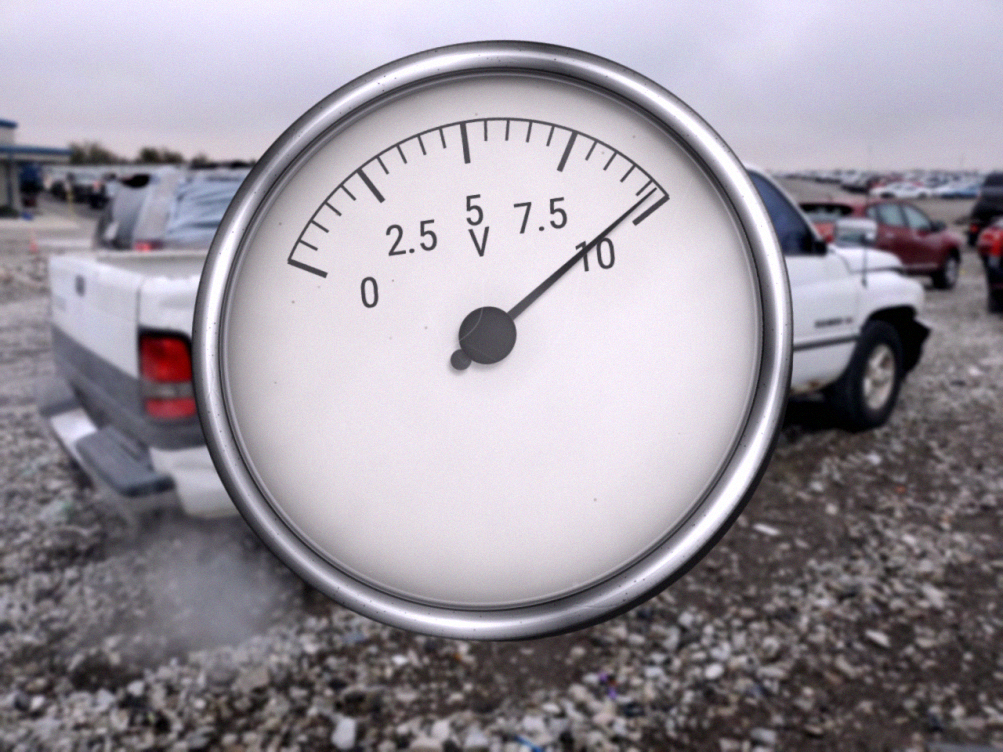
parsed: **9.75** V
